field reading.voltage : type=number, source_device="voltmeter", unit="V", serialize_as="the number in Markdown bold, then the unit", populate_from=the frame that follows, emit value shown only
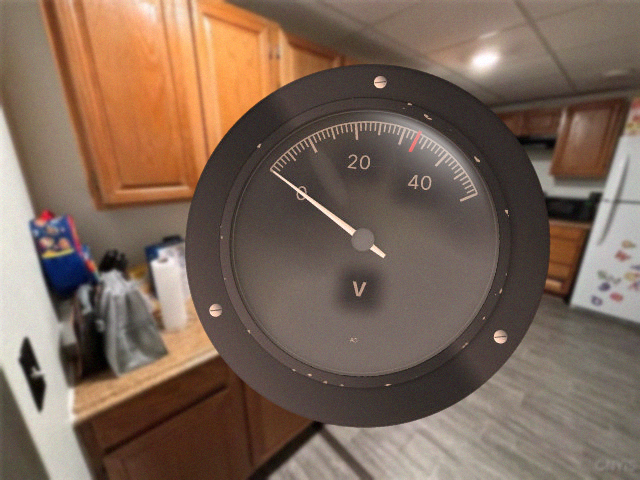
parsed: **0** V
